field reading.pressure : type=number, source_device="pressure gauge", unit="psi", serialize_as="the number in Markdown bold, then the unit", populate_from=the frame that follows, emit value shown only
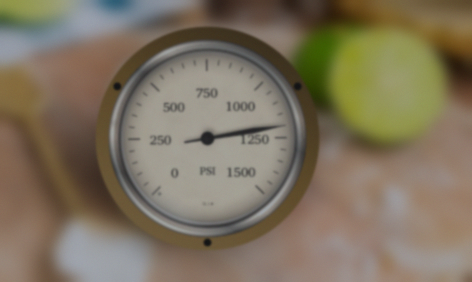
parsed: **1200** psi
